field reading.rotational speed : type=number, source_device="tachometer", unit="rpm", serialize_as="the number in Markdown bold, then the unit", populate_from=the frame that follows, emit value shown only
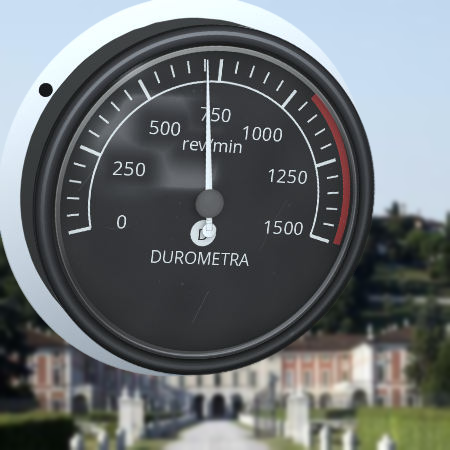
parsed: **700** rpm
